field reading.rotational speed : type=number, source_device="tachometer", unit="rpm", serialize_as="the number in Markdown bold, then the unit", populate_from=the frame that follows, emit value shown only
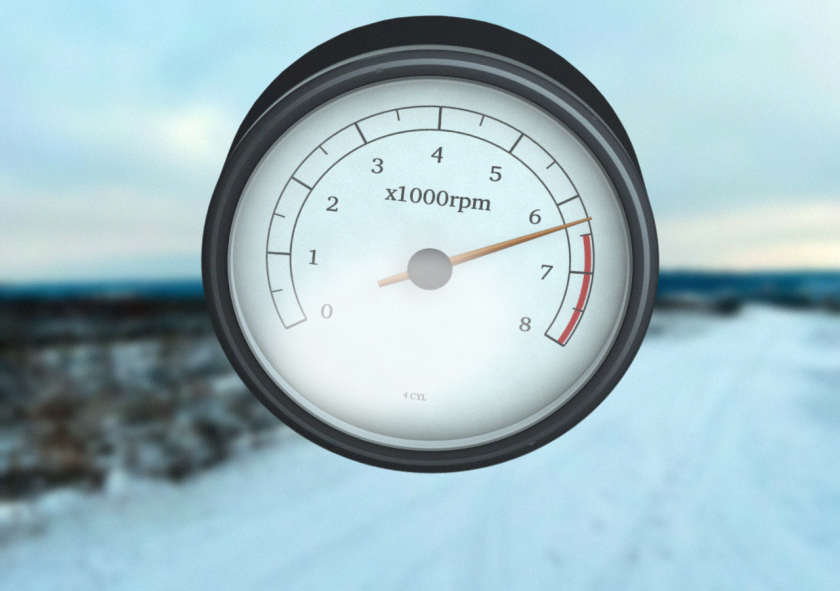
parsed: **6250** rpm
